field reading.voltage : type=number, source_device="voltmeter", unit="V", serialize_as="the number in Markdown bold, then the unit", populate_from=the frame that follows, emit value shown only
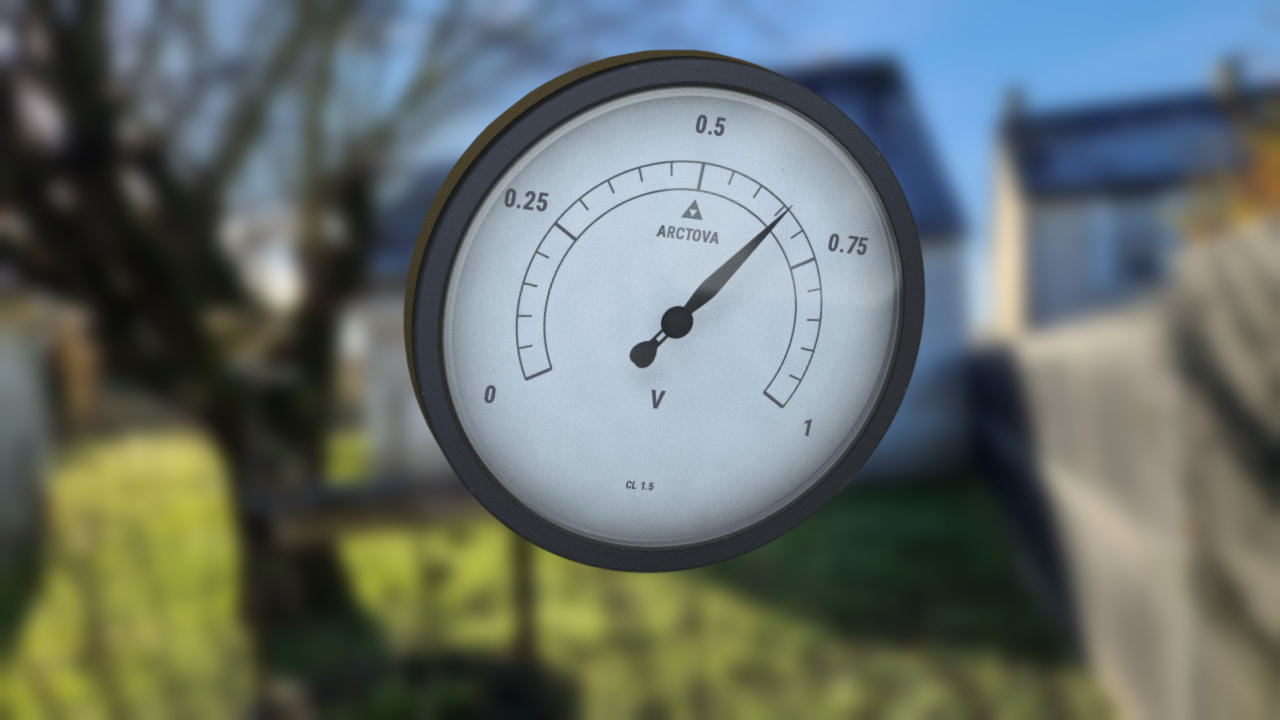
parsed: **0.65** V
